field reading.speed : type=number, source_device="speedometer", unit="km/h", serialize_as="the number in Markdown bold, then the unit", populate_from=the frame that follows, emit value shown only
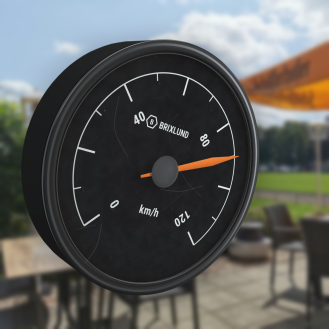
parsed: **90** km/h
